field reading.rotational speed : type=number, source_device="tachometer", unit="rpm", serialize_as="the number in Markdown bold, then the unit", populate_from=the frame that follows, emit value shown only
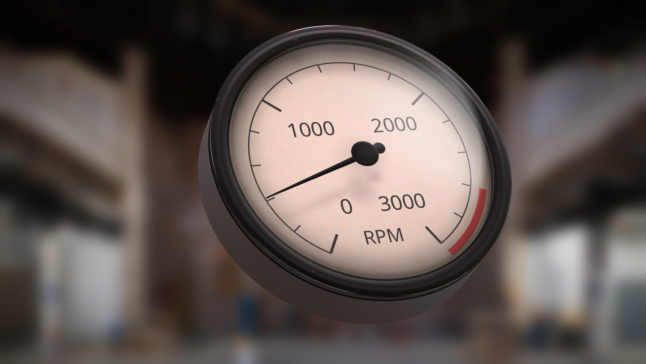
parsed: **400** rpm
